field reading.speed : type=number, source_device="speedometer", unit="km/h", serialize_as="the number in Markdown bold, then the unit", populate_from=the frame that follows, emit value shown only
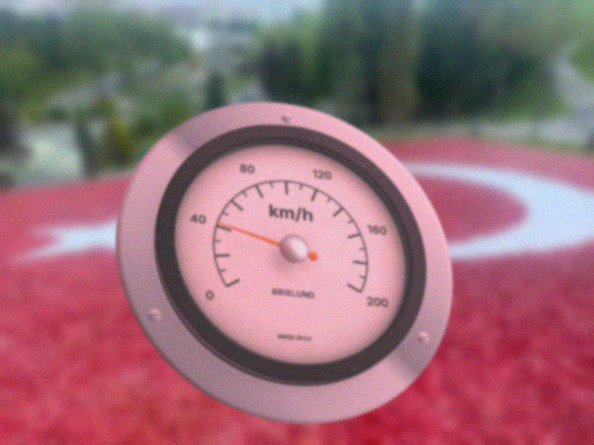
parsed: **40** km/h
